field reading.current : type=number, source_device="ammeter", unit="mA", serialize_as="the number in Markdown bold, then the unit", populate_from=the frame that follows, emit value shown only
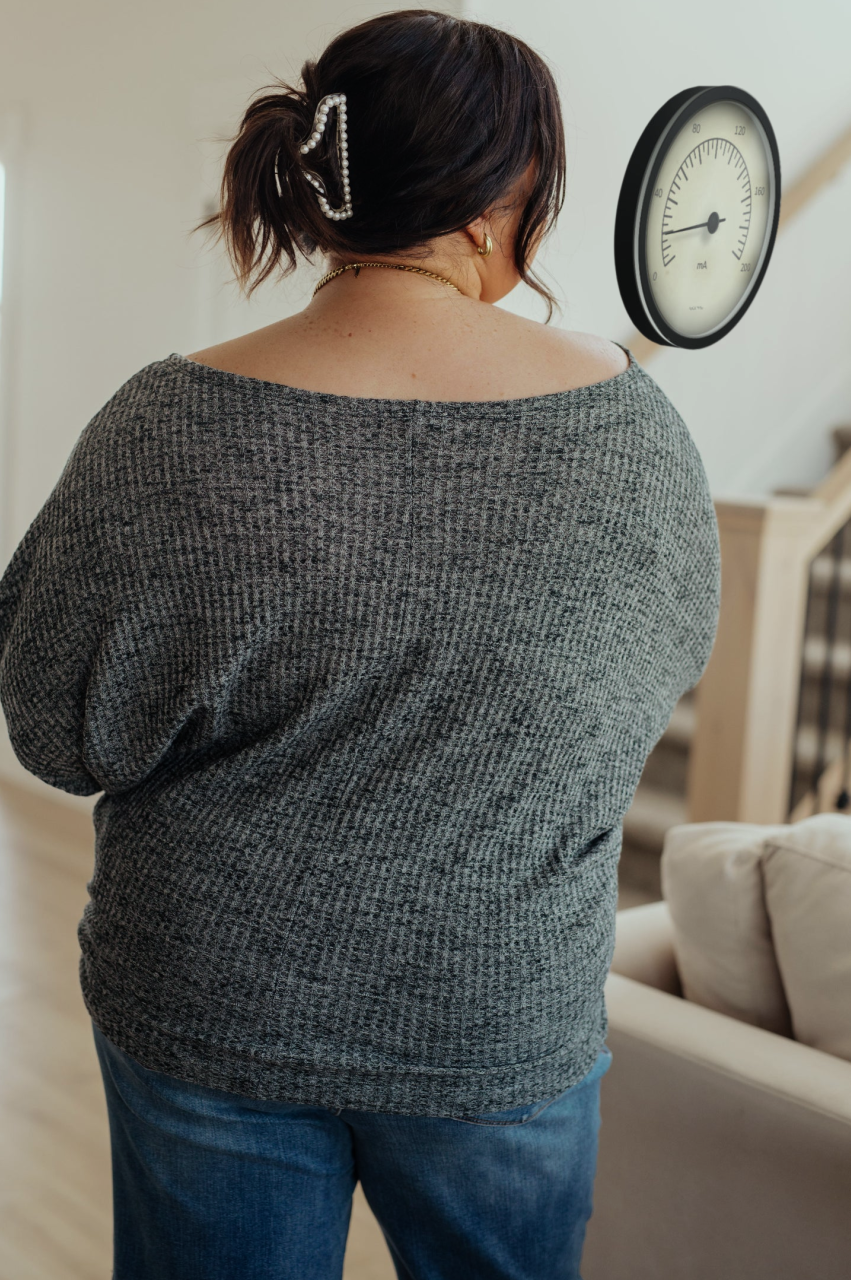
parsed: **20** mA
